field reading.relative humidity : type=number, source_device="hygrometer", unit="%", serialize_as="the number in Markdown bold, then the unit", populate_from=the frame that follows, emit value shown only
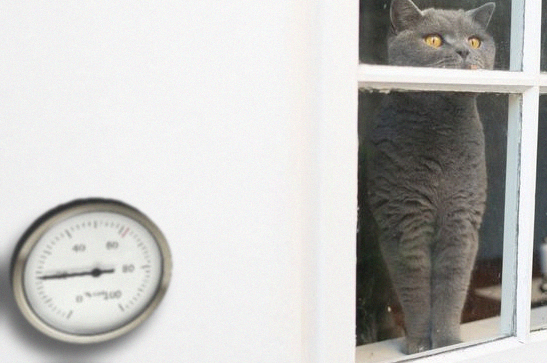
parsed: **20** %
